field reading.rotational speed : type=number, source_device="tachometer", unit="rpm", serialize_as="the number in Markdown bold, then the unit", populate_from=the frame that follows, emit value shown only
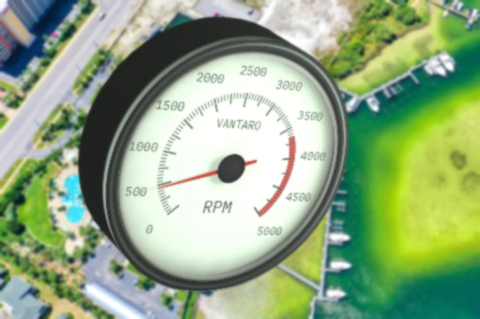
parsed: **500** rpm
